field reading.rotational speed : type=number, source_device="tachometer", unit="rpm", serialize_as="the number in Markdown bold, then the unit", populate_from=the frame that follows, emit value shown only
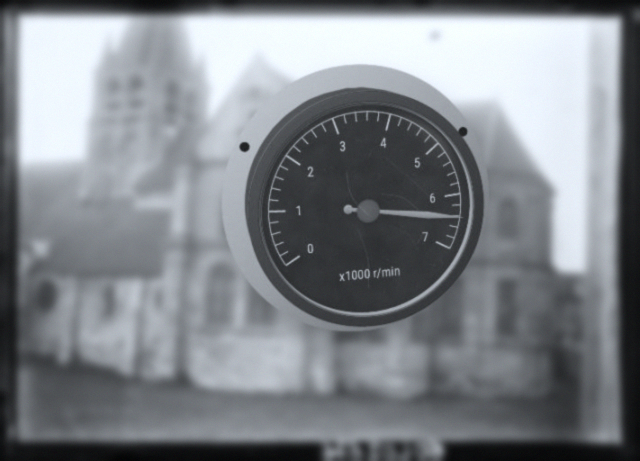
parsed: **6400** rpm
